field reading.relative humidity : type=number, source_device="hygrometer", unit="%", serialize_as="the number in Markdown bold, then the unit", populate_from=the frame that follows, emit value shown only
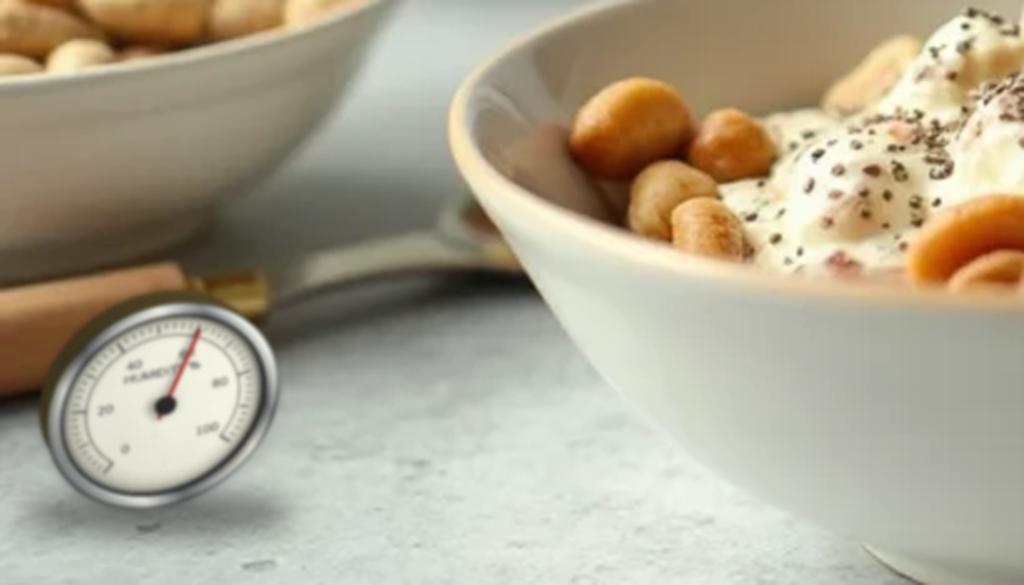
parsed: **60** %
